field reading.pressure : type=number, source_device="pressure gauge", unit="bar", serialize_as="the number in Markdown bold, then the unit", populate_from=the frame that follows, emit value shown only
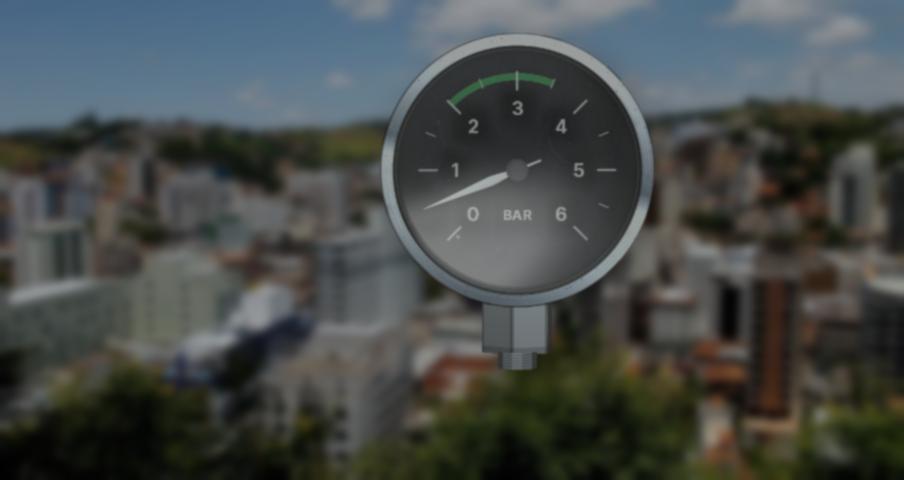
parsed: **0.5** bar
